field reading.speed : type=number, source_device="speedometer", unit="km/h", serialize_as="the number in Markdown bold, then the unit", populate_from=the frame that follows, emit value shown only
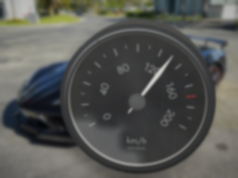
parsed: **130** km/h
